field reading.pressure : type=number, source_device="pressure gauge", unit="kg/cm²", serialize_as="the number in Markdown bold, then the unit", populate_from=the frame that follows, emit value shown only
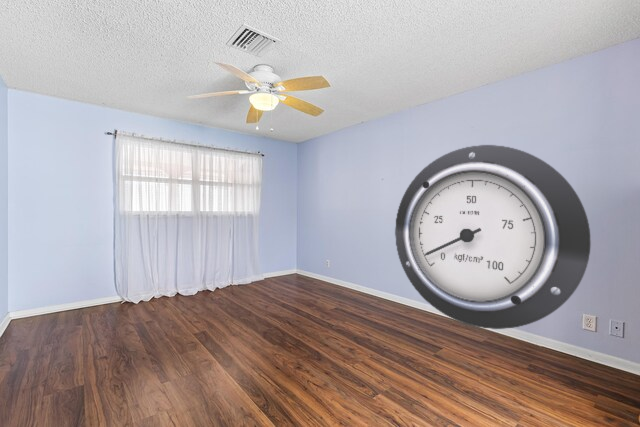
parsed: **5** kg/cm²
